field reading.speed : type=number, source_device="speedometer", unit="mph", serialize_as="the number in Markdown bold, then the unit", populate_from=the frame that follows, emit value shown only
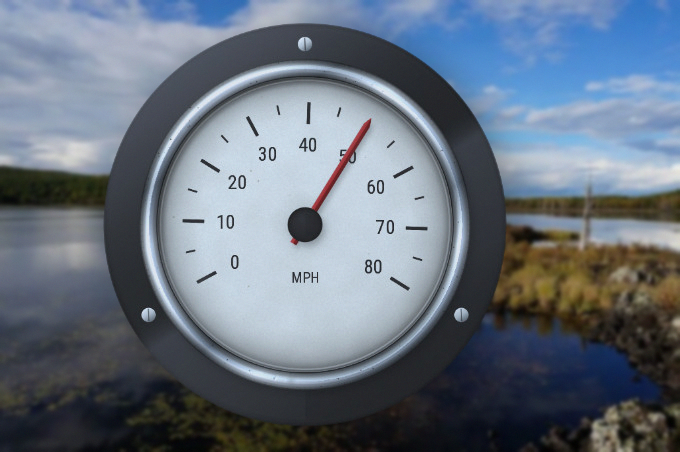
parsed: **50** mph
